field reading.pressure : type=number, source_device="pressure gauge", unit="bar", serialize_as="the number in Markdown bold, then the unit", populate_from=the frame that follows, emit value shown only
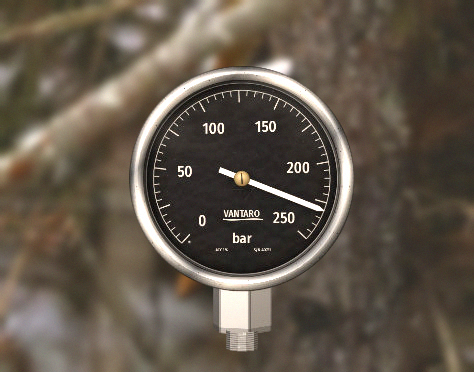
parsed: **230** bar
